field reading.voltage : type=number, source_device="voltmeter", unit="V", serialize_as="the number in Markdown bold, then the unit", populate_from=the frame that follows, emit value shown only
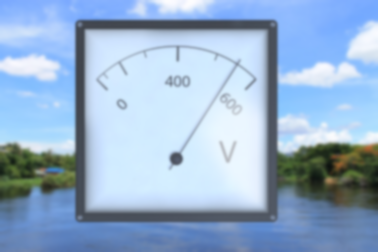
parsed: **550** V
